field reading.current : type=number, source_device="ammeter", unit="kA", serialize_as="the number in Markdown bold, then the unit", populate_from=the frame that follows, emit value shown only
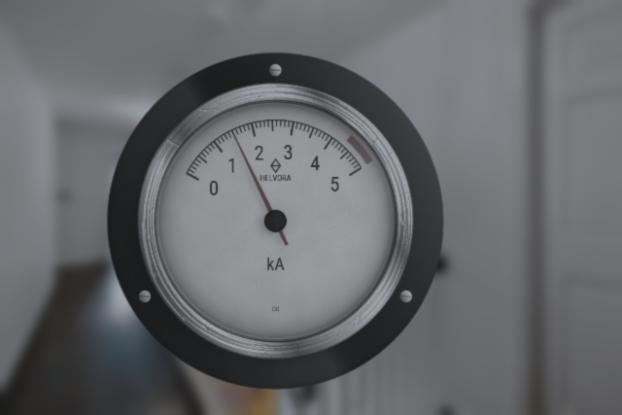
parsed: **1.5** kA
